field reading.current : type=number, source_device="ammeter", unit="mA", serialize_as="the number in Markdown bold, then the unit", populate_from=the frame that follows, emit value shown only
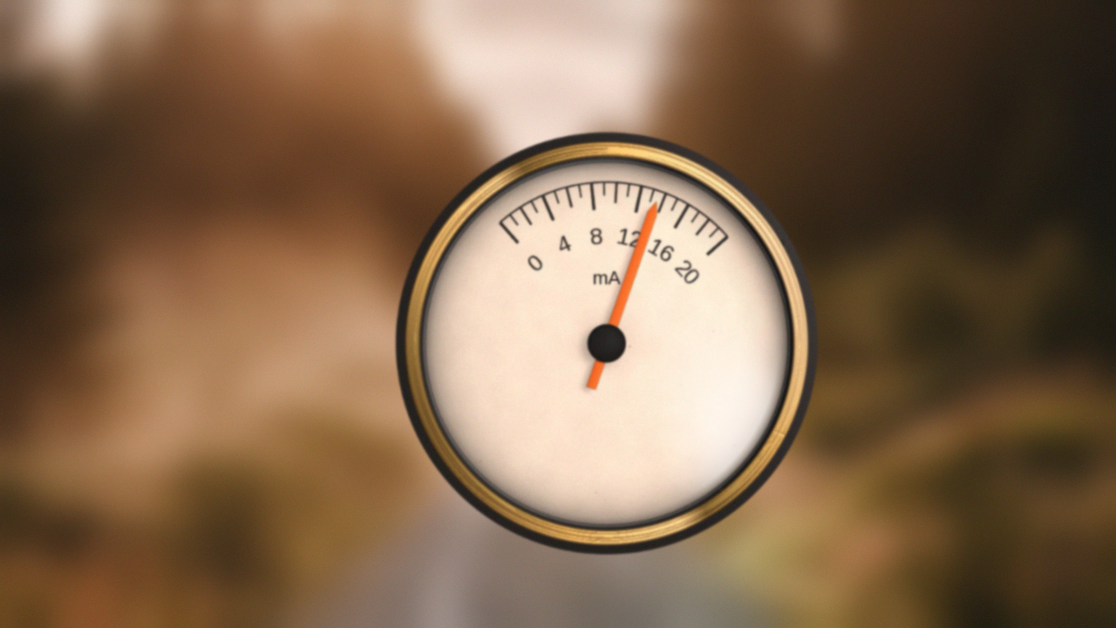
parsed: **13.5** mA
